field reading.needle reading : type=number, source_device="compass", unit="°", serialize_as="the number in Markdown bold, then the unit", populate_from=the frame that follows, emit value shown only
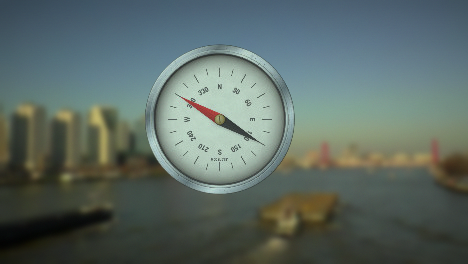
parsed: **300** °
